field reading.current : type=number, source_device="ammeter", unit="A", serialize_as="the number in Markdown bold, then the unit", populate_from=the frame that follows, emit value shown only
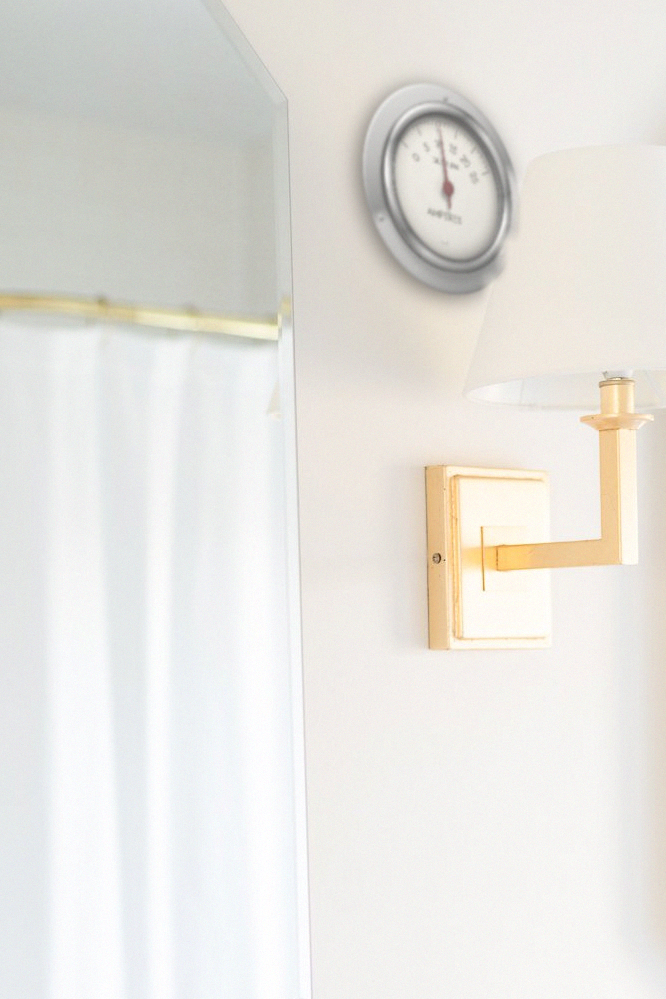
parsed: **10** A
